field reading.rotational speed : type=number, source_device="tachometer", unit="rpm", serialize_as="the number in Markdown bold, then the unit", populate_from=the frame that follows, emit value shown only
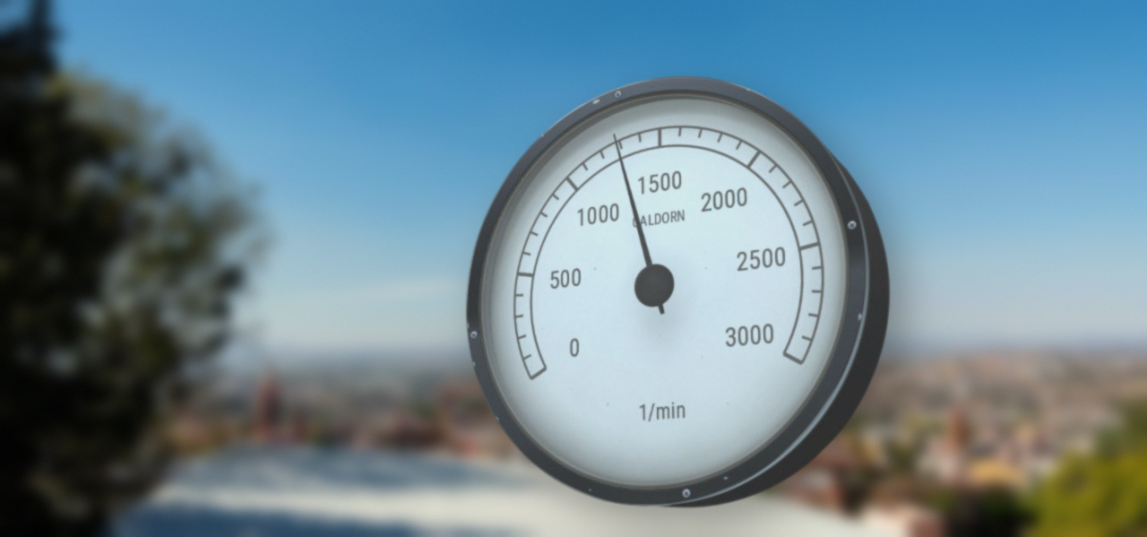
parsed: **1300** rpm
